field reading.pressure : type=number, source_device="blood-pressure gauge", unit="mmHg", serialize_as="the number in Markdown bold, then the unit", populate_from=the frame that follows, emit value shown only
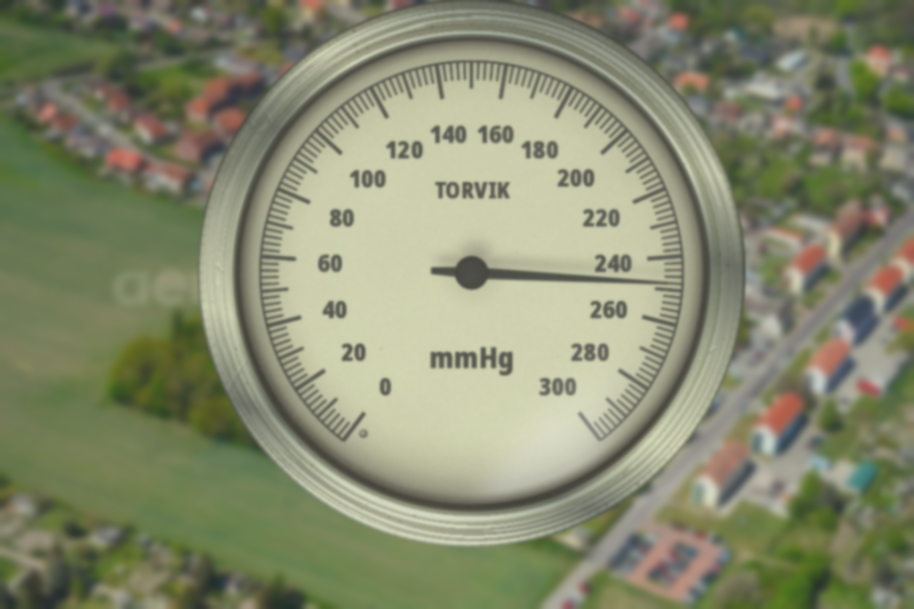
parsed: **248** mmHg
